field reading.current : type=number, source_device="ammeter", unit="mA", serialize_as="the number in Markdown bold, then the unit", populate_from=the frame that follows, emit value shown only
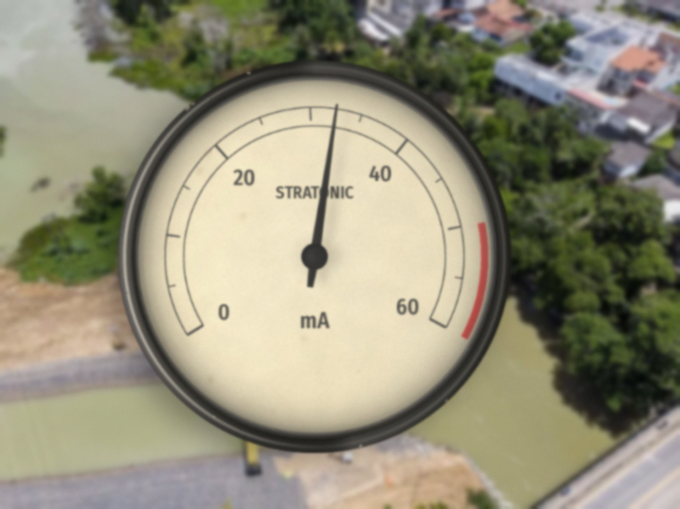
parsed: **32.5** mA
